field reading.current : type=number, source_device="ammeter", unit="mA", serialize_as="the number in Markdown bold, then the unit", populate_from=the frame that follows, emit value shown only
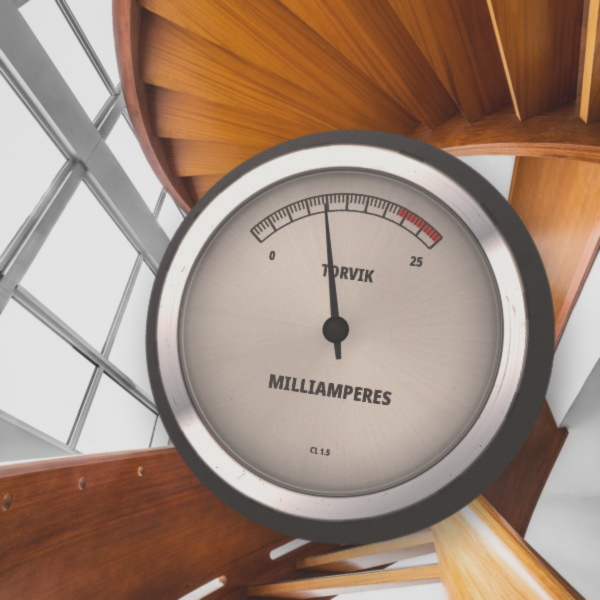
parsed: **10** mA
